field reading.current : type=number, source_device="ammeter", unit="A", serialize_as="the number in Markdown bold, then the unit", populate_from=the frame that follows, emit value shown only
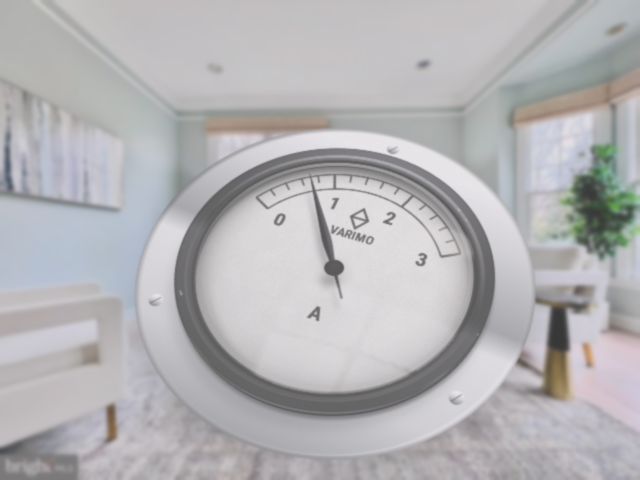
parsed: **0.7** A
